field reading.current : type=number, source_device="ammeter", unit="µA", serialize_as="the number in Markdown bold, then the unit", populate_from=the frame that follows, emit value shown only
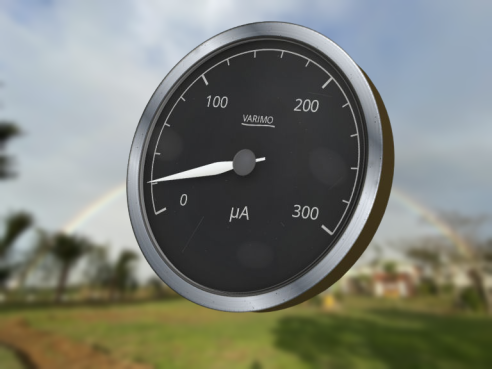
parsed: **20** µA
